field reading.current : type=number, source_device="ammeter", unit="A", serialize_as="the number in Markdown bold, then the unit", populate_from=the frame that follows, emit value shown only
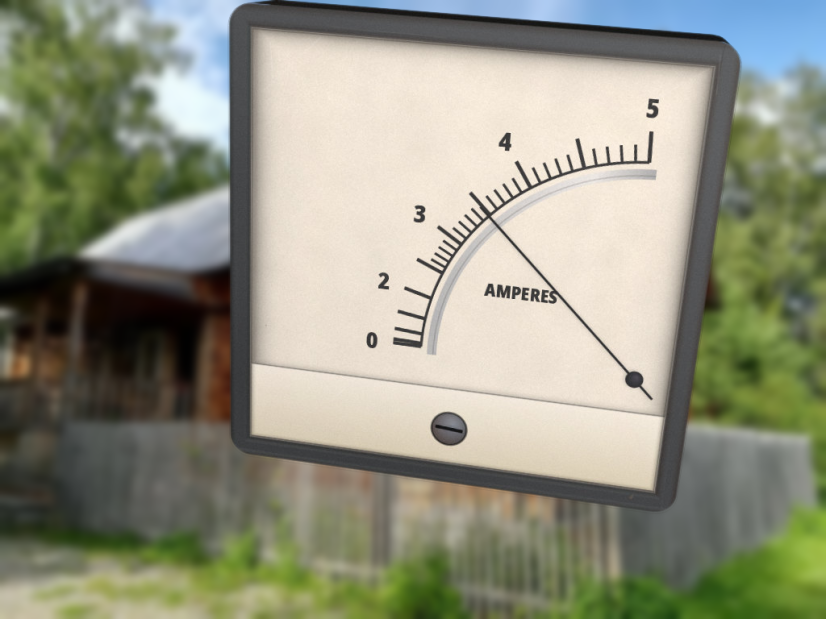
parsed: **3.5** A
